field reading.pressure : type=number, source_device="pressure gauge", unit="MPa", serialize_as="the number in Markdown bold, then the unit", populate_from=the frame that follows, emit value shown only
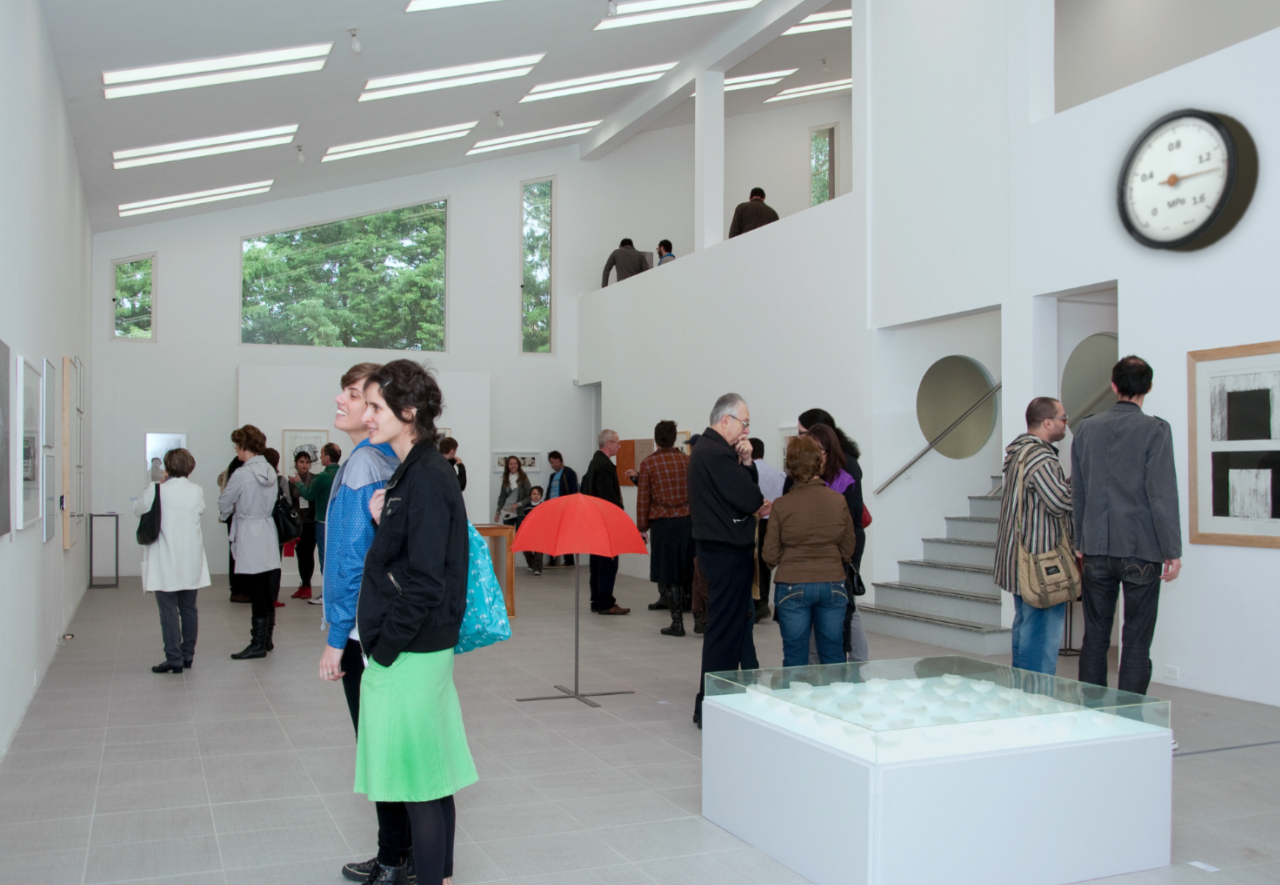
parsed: **1.35** MPa
